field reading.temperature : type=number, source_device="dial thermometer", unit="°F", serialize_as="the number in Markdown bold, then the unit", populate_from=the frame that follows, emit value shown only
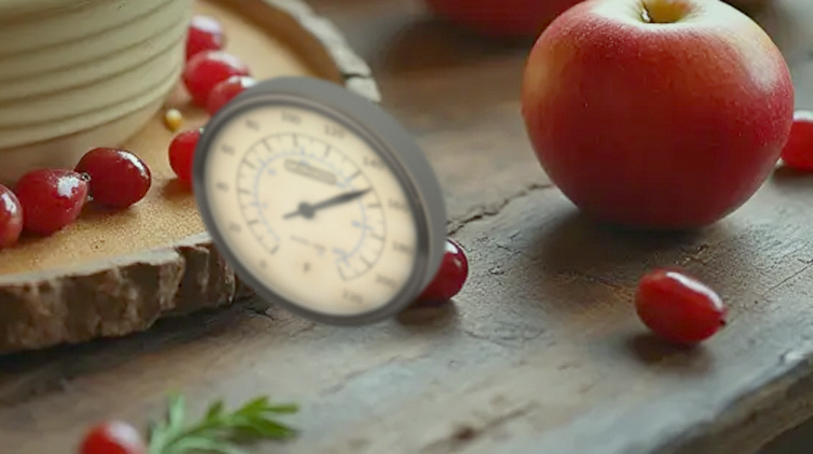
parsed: **150** °F
